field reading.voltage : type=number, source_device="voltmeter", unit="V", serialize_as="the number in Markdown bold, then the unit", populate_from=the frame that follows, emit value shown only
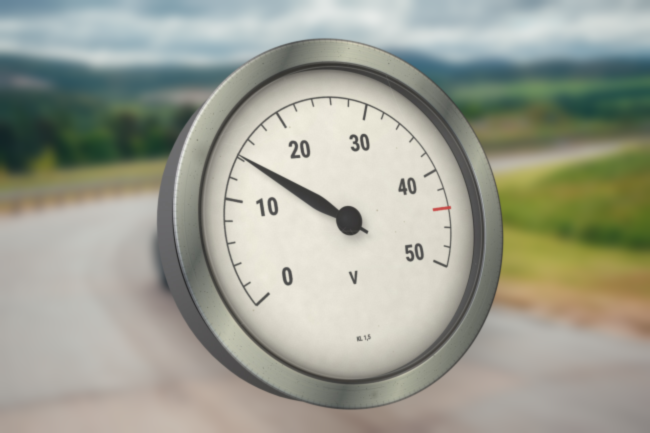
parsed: **14** V
